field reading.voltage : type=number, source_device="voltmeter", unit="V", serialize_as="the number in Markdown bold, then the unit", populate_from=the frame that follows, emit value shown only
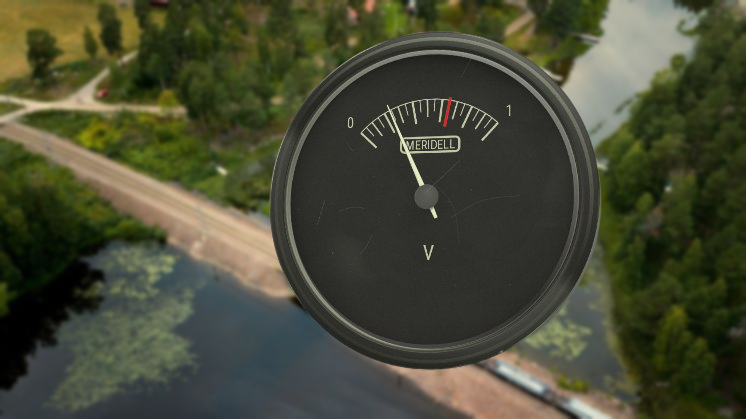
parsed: **0.25** V
